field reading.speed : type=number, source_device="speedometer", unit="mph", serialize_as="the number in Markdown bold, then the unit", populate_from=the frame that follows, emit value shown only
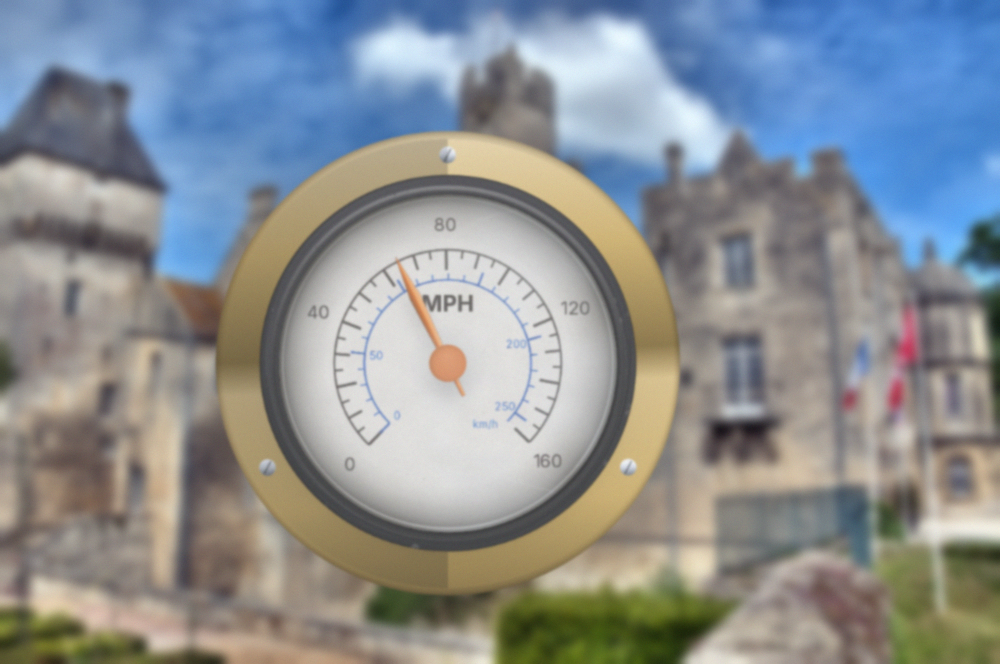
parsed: **65** mph
